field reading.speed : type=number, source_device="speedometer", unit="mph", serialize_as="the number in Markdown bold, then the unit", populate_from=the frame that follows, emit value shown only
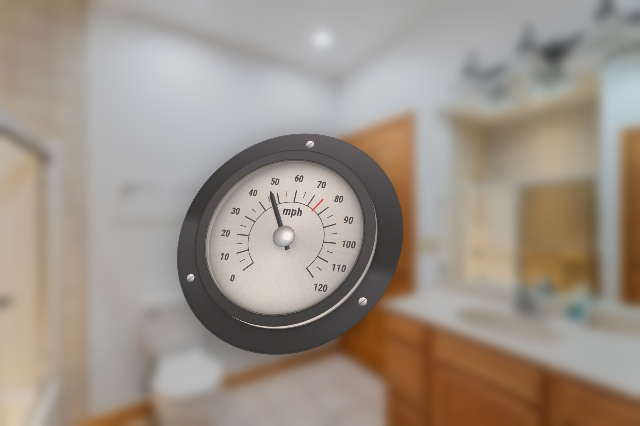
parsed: **47.5** mph
